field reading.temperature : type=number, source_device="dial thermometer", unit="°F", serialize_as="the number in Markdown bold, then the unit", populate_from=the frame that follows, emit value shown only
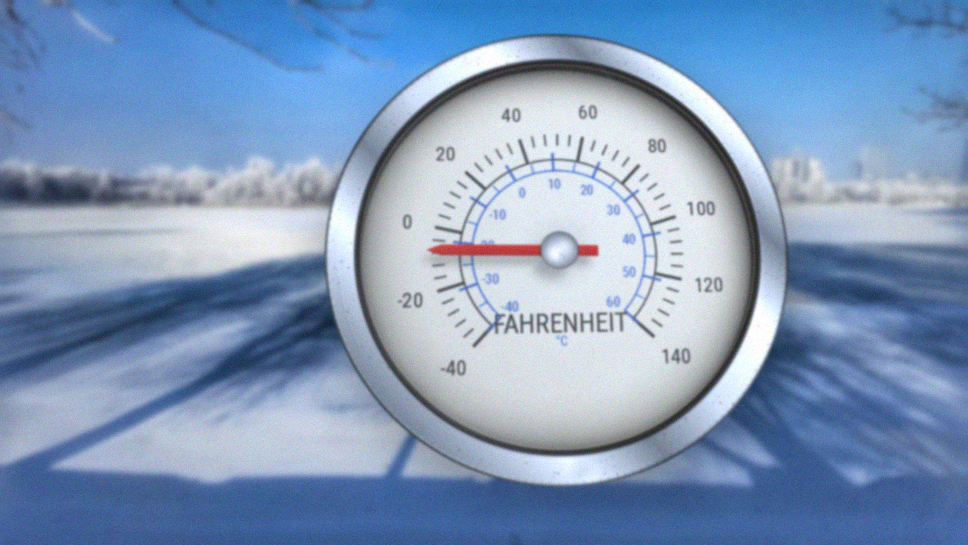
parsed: **-8** °F
